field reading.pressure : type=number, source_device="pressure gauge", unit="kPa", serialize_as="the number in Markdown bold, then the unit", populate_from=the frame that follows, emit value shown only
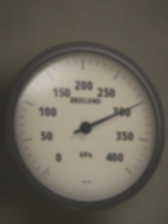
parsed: **300** kPa
